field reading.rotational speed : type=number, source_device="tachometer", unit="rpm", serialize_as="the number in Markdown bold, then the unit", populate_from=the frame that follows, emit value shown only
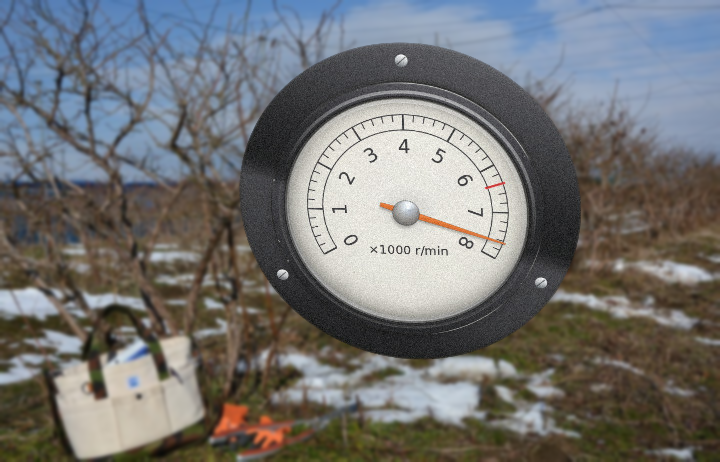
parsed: **7600** rpm
